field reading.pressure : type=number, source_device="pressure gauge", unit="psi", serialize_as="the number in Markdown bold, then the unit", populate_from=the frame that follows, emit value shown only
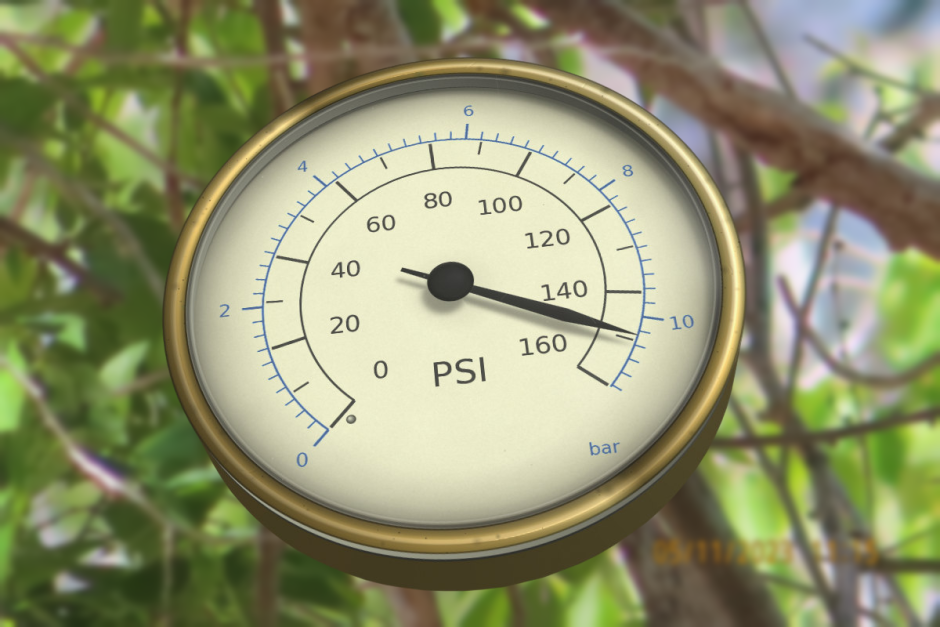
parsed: **150** psi
